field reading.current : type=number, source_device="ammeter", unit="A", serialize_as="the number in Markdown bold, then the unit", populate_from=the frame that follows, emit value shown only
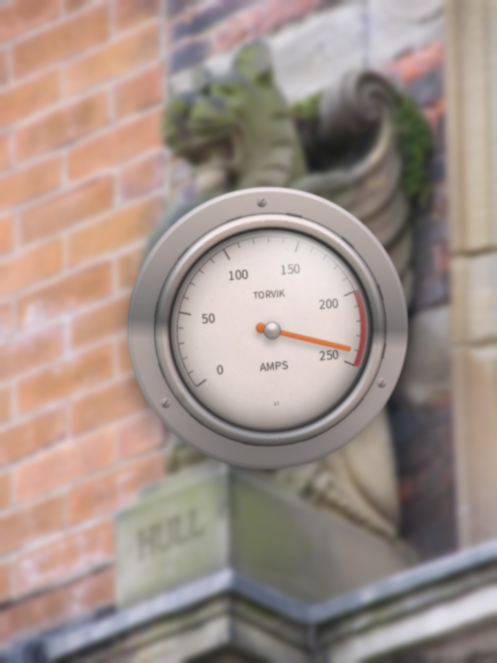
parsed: **240** A
